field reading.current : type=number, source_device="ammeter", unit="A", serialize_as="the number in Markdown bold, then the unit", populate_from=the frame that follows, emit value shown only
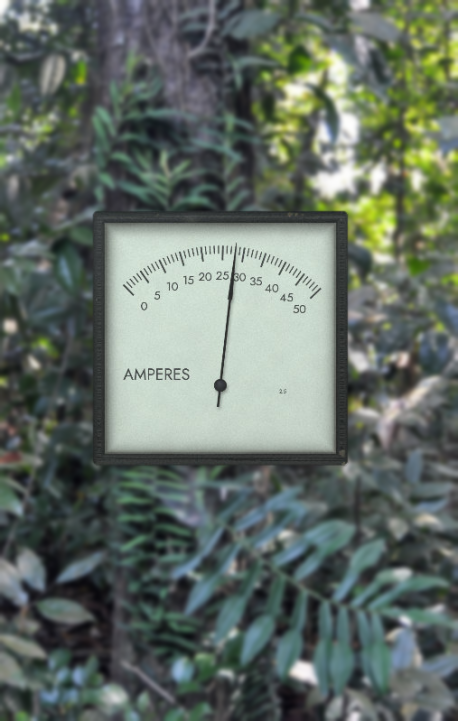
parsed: **28** A
